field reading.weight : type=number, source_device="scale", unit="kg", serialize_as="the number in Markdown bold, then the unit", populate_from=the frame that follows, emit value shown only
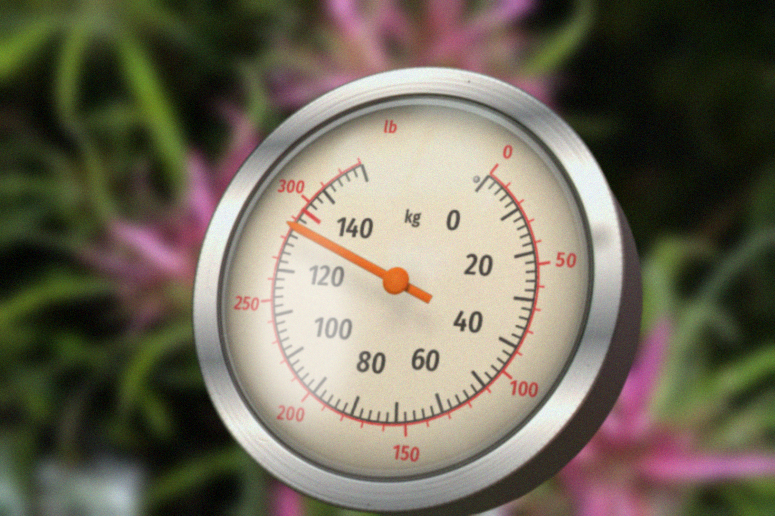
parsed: **130** kg
